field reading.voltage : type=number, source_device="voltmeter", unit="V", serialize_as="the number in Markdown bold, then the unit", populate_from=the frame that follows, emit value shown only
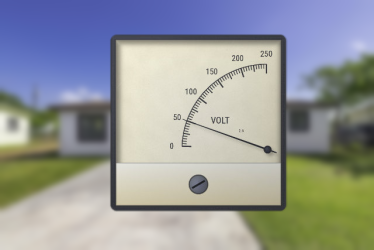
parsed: **50** V
